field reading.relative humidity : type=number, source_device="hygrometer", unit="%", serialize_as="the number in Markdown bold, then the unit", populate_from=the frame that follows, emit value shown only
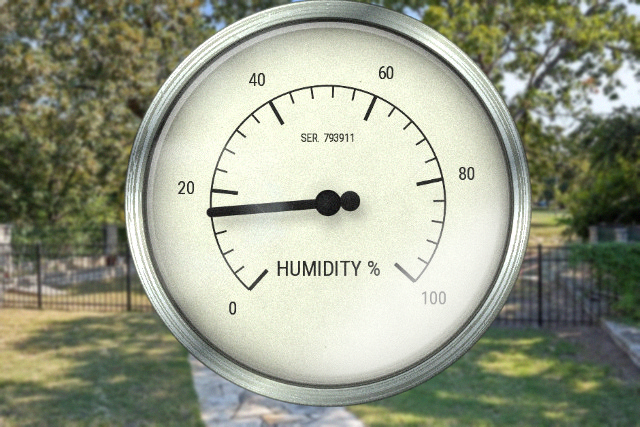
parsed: **16** %
